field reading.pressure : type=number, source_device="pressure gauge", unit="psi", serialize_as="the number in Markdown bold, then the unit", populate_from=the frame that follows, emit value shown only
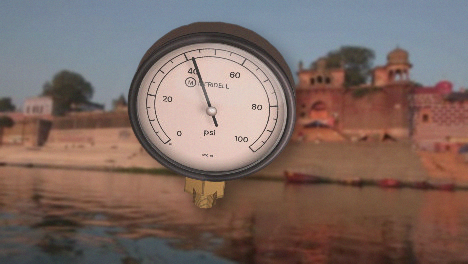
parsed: **42.5** psi
